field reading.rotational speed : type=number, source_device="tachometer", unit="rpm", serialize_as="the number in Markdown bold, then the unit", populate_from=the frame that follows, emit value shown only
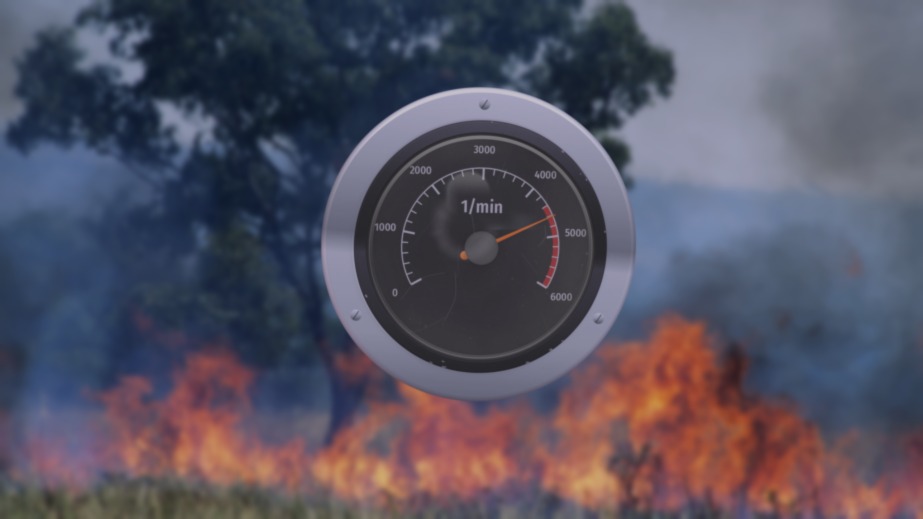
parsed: **4600** rpm
